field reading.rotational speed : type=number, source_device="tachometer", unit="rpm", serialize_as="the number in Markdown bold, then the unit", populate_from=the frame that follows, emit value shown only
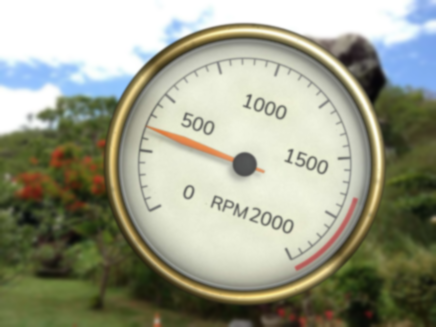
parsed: **350** rpm
